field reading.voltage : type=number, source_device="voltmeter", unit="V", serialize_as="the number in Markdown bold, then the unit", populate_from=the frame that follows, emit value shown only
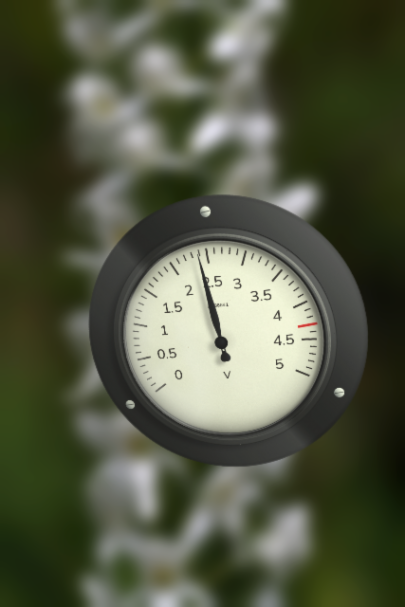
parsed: **2.4** V
